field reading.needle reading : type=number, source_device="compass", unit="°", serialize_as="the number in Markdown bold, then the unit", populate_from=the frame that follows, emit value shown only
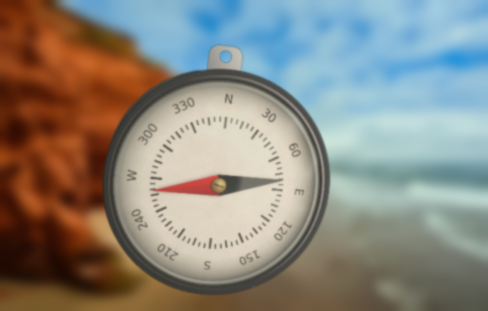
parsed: **260** °
